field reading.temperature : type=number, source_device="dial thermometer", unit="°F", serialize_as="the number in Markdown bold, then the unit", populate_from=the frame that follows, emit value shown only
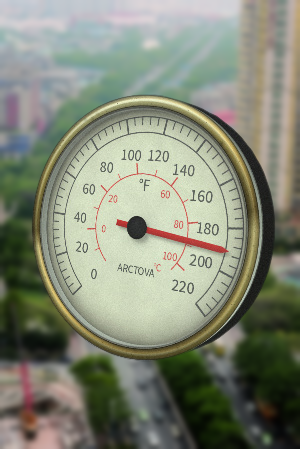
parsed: **190** °F
